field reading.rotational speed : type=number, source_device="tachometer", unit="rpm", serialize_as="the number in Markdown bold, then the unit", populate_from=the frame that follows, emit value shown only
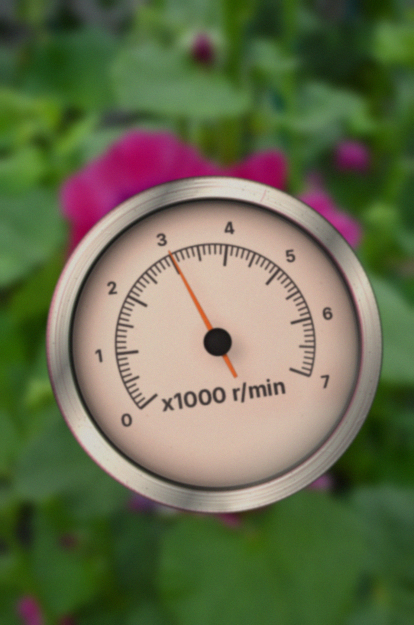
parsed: **3000** rpm
